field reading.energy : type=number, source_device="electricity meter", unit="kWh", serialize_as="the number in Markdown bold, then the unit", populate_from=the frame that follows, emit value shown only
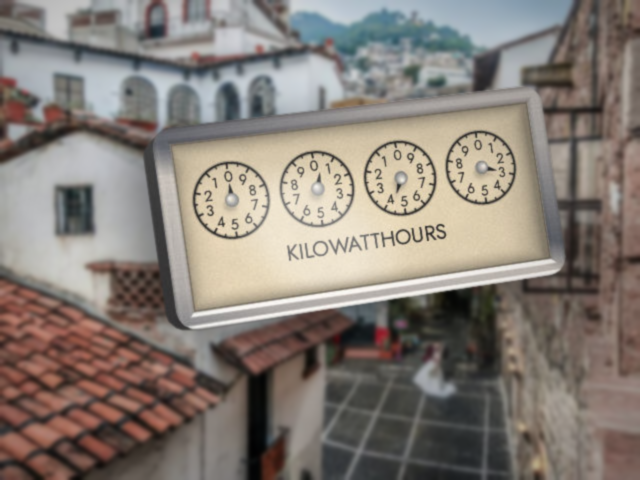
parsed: **43** kWh
